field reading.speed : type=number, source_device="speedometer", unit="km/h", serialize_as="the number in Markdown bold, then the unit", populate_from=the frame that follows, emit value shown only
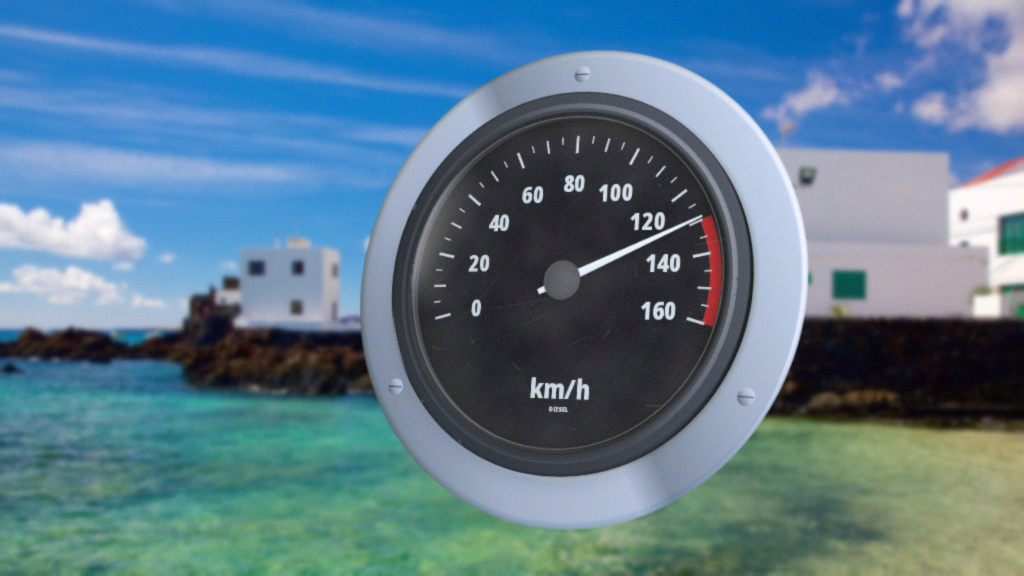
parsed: **130** km/h
